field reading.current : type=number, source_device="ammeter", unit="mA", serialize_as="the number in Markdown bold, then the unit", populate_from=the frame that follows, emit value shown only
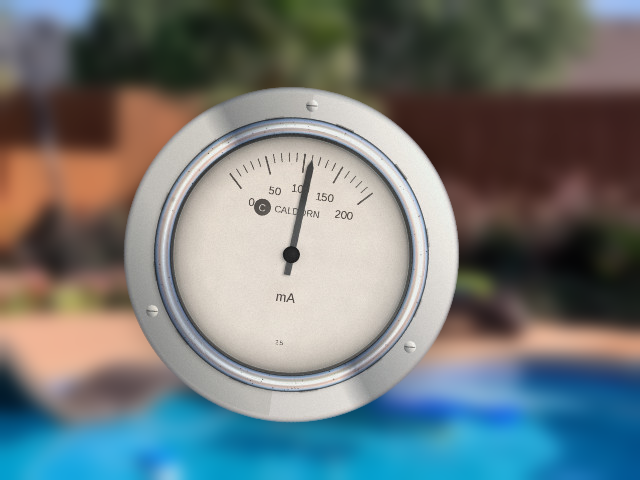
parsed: **110** mA
